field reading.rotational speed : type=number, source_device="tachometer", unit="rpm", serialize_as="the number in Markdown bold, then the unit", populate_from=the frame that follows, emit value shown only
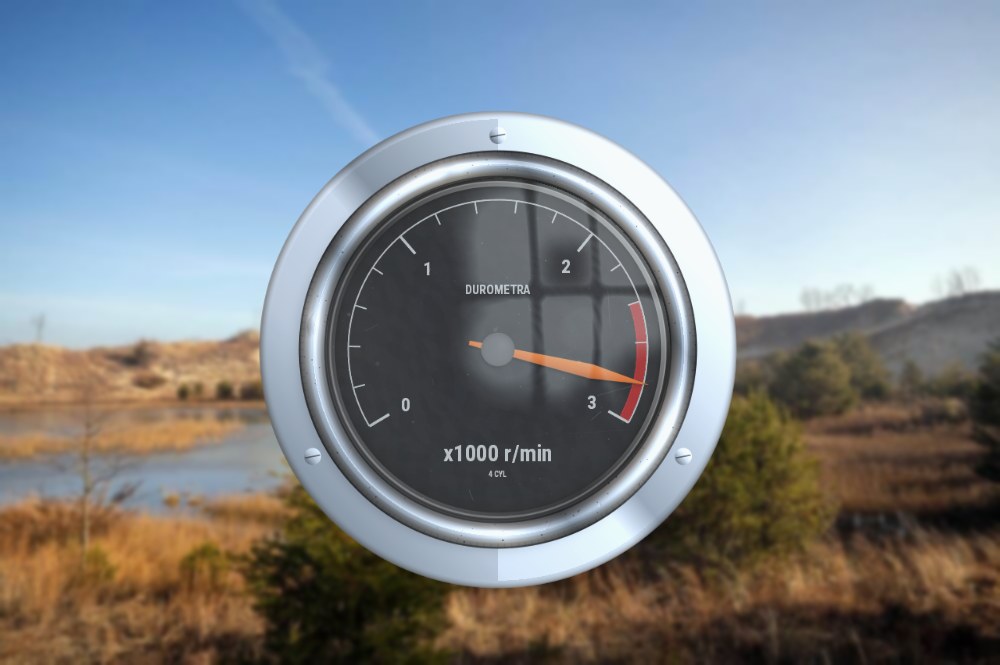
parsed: **2800** rpm
